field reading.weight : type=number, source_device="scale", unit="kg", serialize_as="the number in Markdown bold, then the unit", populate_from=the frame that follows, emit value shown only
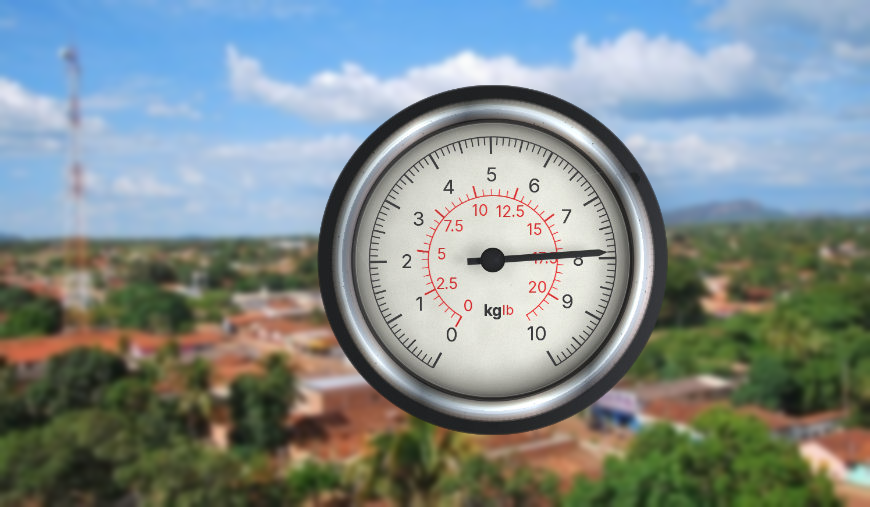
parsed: **7.9** kg
